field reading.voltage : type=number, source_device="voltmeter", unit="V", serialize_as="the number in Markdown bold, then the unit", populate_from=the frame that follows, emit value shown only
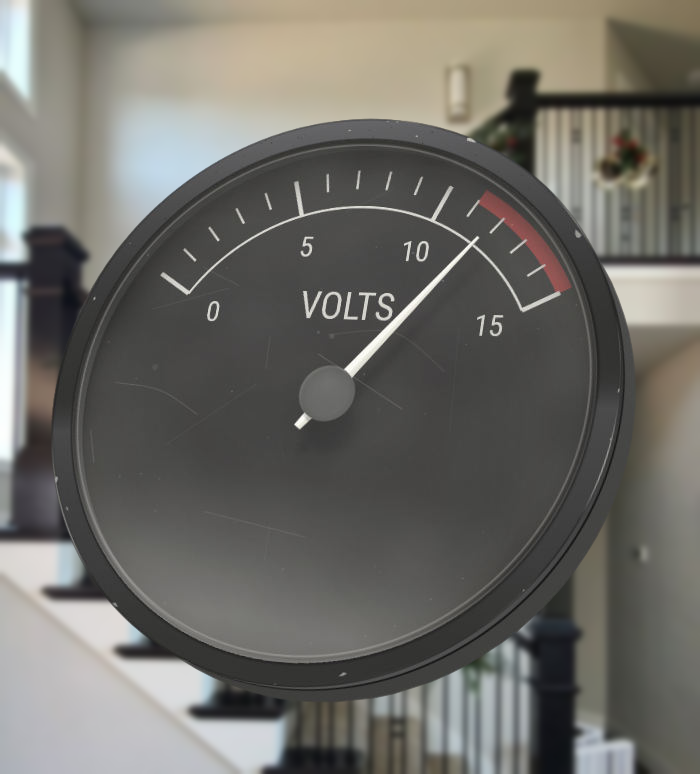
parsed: **12** V
